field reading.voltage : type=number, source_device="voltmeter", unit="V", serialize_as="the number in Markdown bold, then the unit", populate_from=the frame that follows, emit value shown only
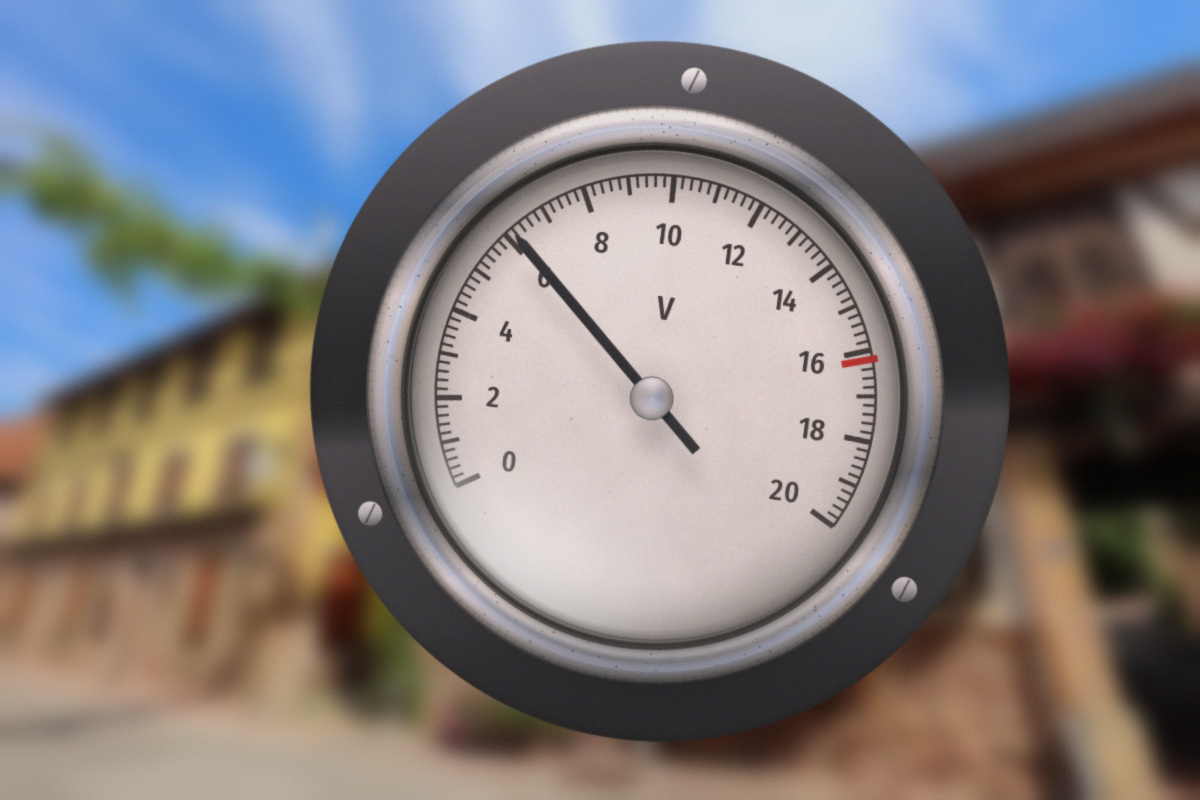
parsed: **6.2** V
